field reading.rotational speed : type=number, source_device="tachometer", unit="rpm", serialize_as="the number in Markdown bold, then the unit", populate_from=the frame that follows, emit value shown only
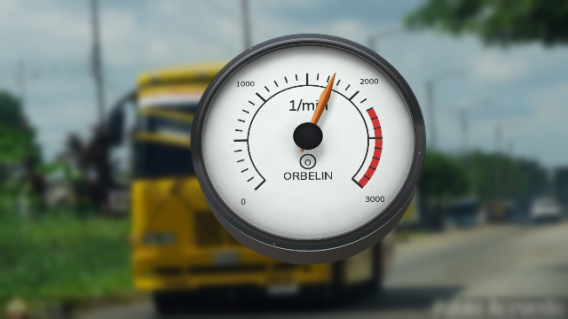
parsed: **1750** rpm
